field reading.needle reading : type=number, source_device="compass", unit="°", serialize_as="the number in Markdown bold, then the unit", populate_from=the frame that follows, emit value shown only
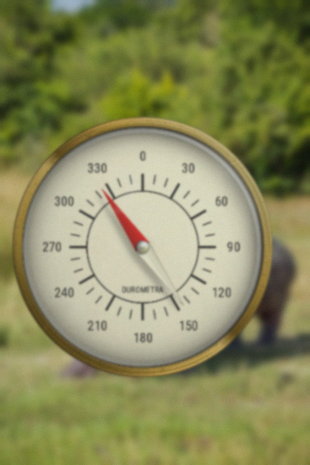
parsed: **325** °
